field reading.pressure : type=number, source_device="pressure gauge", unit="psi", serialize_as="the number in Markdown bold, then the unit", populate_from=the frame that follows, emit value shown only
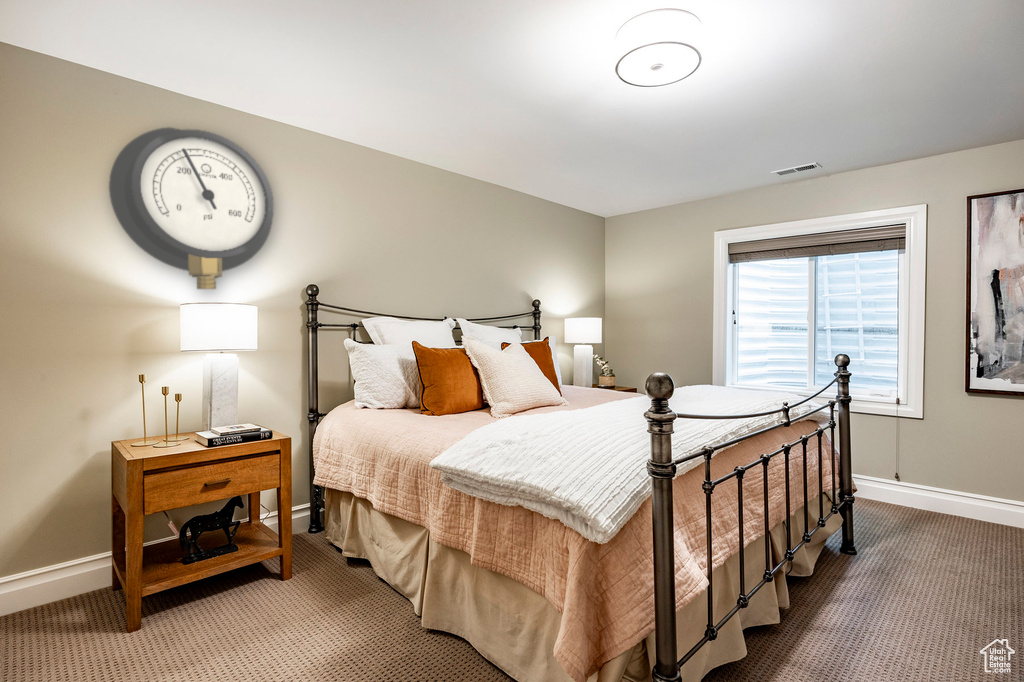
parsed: **240** psi
